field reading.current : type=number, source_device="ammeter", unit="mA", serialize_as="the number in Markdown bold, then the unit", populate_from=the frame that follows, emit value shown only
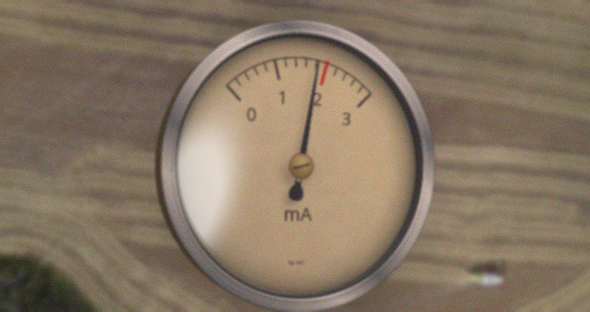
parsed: **1.8** mA
